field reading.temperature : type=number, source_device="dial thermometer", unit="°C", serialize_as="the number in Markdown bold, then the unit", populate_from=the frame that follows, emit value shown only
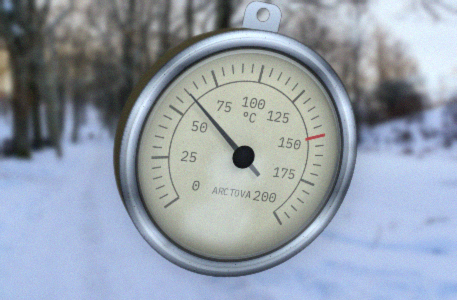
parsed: **60** °C
